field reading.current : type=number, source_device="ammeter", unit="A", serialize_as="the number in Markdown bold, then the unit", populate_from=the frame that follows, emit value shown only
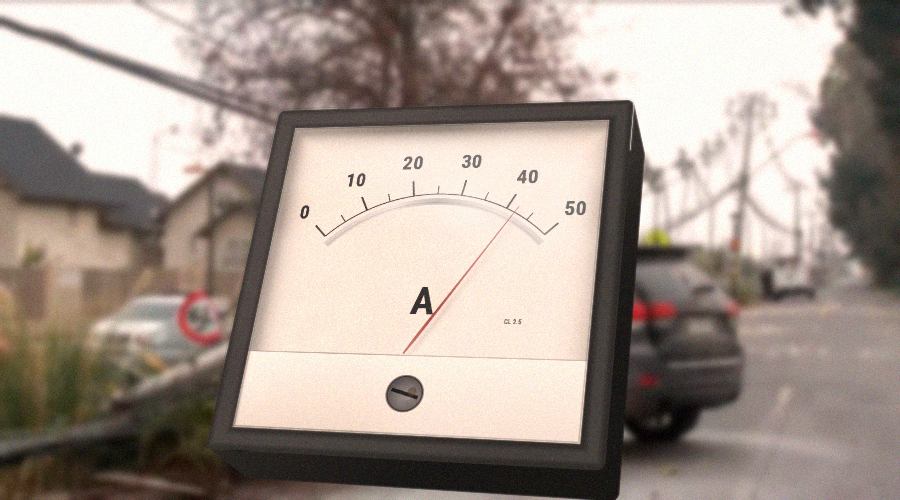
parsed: **42.5** A
